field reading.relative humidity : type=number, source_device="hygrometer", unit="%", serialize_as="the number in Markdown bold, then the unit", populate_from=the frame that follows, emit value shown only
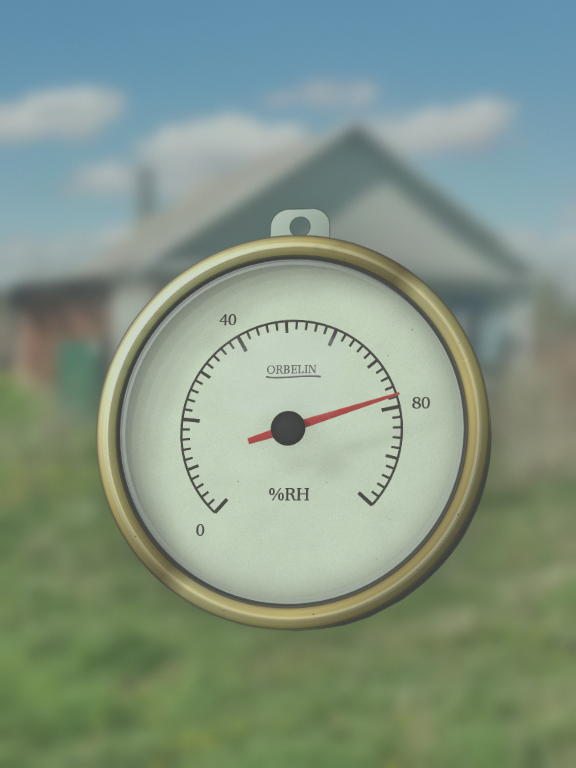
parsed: **78** %
